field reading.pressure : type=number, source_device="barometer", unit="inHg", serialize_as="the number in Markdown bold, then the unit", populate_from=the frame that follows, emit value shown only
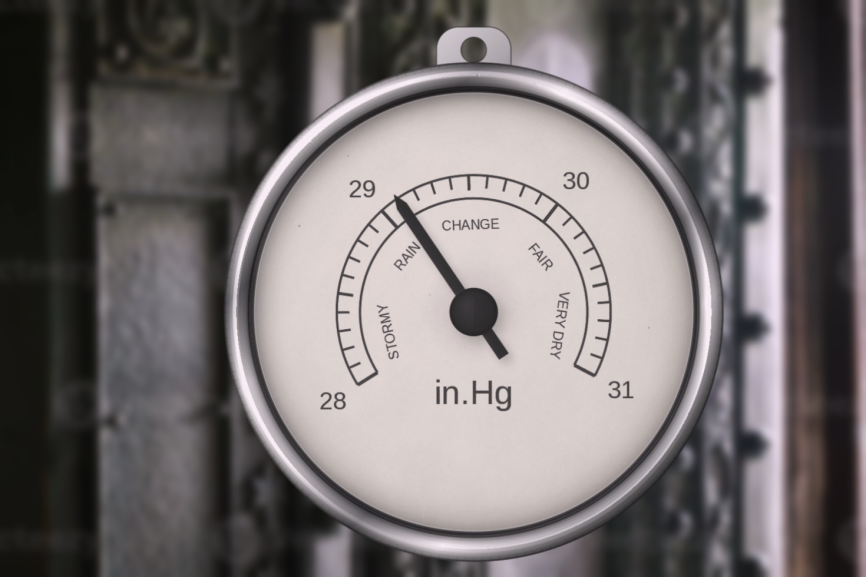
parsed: **29.1** inHg
